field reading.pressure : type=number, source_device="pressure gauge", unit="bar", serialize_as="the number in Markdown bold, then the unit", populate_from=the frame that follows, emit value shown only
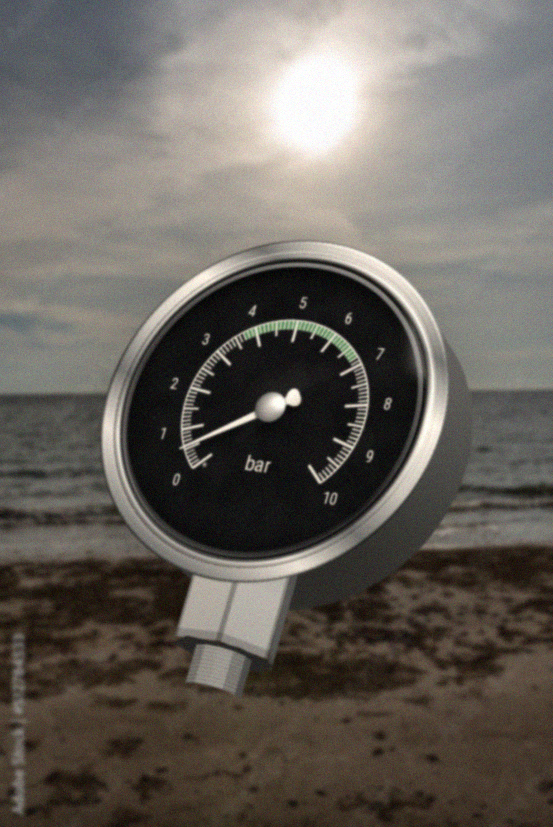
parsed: **0.5** bar
